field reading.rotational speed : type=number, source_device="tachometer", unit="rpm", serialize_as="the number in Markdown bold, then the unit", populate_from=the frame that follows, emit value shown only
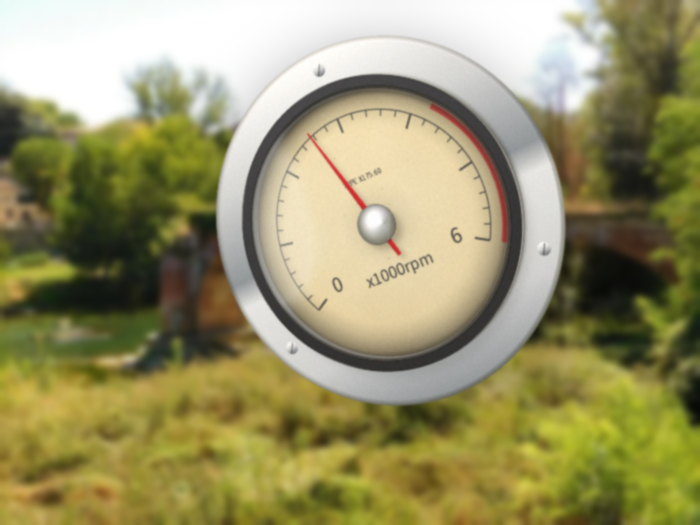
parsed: **2600** rpm
